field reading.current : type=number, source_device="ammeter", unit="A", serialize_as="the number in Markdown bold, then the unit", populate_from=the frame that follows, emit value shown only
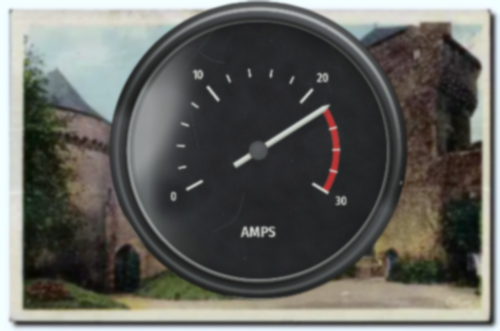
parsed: **22** A
